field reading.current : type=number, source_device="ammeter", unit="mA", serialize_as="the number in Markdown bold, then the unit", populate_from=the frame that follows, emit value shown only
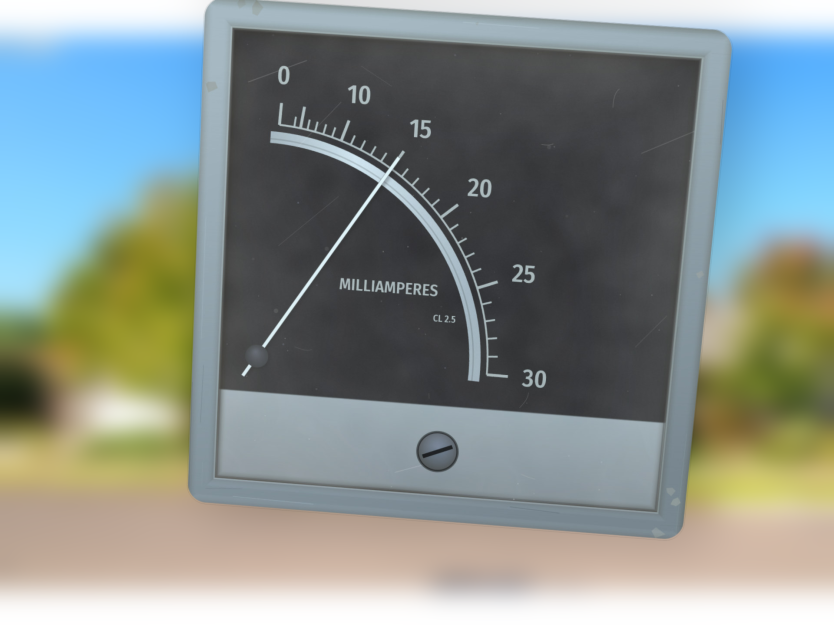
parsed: **15** mA
